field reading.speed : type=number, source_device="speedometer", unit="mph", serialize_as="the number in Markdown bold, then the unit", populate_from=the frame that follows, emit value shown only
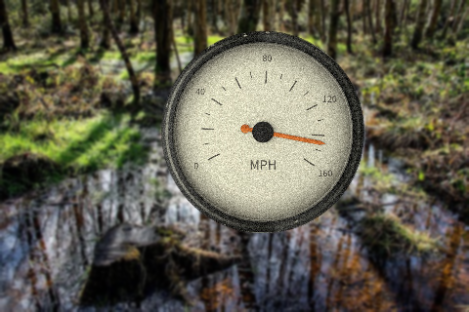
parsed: **145** mph
